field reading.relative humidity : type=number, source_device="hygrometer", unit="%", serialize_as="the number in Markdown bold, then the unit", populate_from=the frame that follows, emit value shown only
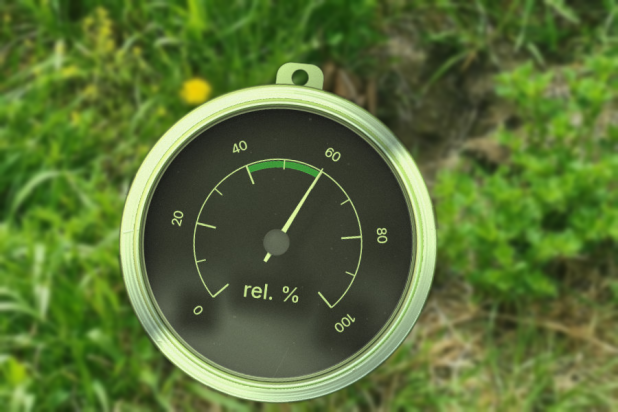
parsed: **60** %
